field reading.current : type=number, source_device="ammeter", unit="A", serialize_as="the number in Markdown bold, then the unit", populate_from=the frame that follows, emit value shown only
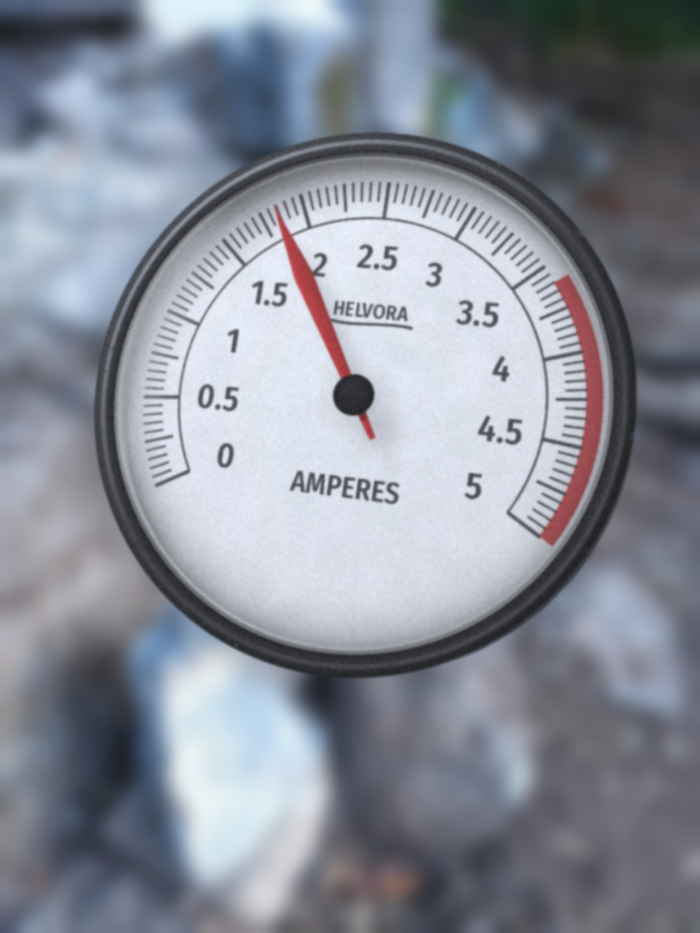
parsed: **1.85** A
